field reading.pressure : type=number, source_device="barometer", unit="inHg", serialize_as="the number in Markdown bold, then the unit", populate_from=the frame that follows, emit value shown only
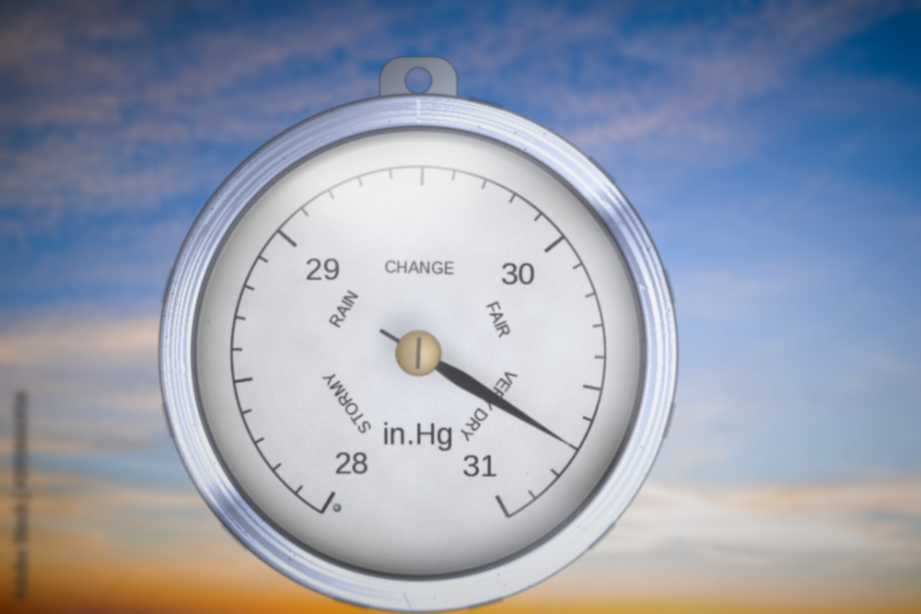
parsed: **30.7** inHg
